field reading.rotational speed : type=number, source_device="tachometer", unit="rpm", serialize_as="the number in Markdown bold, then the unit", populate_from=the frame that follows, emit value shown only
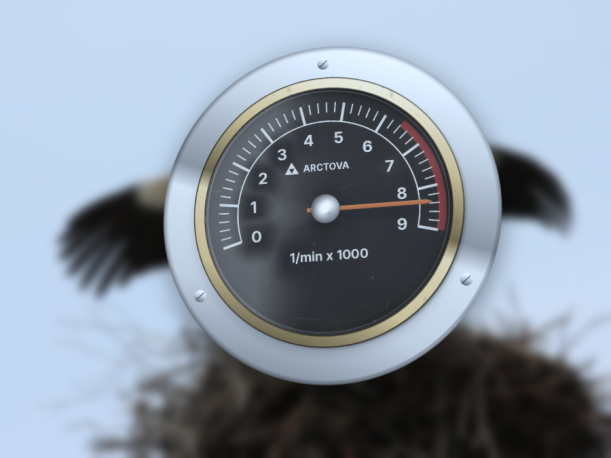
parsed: **8400** rpm
